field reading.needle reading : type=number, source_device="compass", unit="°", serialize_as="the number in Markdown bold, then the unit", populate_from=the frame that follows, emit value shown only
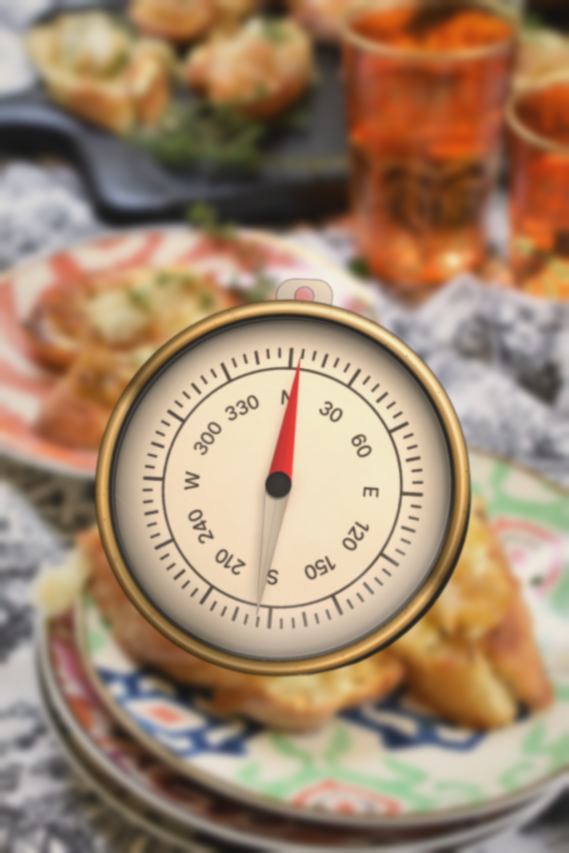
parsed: **5** °
